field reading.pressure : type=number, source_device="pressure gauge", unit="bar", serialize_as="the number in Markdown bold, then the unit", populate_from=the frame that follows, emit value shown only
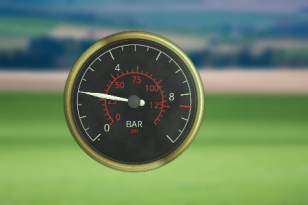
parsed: **2** bar
